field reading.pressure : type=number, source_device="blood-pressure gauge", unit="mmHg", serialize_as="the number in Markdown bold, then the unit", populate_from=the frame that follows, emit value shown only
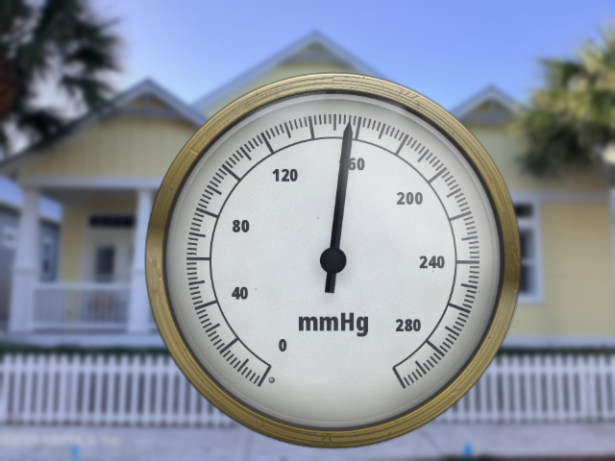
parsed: **156** mmHg
